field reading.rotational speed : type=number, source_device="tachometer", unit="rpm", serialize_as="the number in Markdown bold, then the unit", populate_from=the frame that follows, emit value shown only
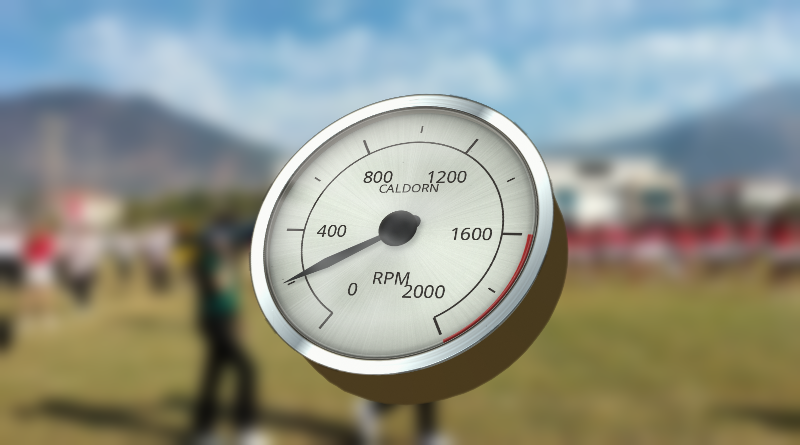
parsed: **200** rpm
